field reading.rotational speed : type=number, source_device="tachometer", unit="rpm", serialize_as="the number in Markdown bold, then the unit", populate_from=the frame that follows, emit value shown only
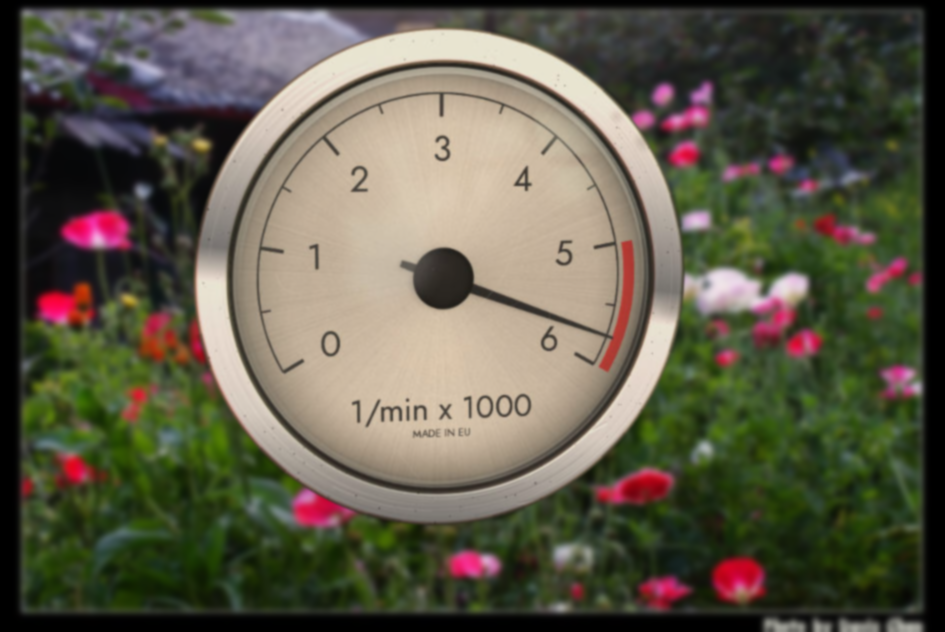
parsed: **5750** rpm
